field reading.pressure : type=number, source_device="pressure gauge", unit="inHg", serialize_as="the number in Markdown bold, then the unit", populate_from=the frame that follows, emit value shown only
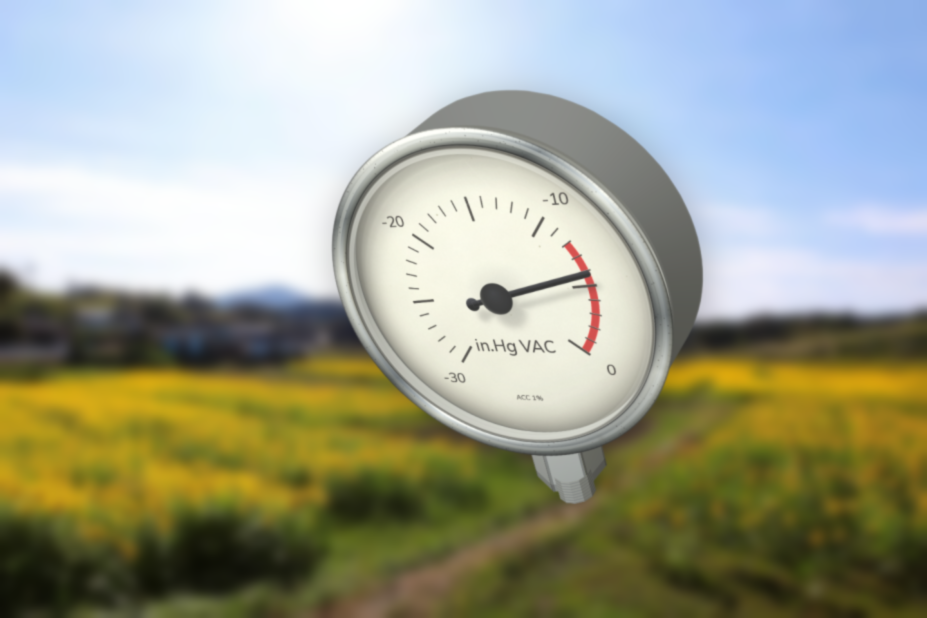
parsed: **-6** inHg
